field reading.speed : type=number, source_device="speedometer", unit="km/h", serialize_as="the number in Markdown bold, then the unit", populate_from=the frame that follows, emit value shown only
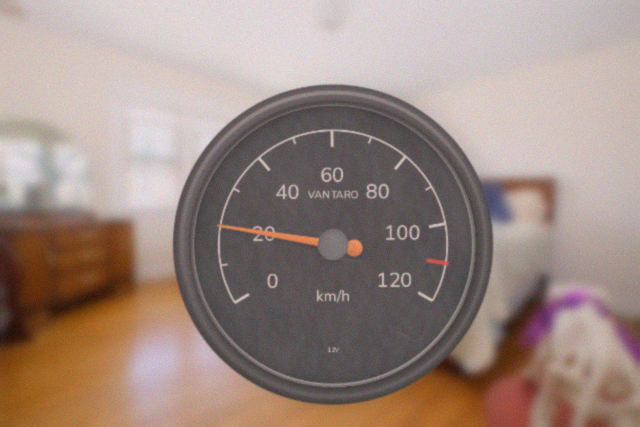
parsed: **20** km/h
